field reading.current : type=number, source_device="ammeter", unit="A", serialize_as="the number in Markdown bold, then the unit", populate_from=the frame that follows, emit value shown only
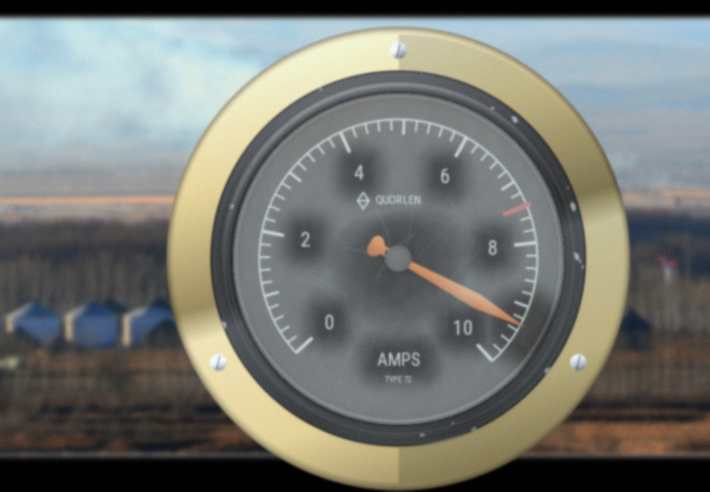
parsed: **9.3** A
